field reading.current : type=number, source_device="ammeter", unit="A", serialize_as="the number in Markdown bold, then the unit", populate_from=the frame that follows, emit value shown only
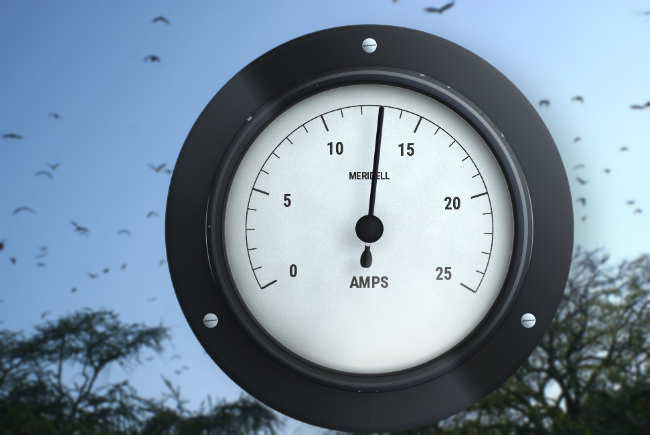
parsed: **13** A
